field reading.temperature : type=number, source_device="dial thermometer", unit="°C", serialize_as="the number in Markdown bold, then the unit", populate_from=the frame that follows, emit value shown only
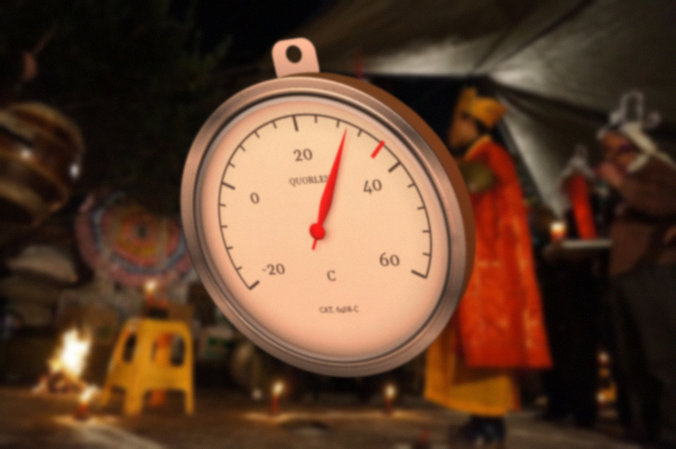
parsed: **30** °C
